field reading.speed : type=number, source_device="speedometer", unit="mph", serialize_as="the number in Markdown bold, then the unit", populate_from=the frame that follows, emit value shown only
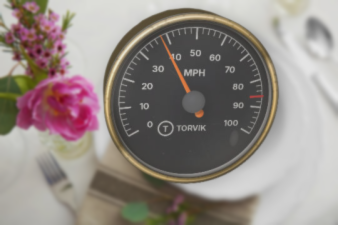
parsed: **38** mph
